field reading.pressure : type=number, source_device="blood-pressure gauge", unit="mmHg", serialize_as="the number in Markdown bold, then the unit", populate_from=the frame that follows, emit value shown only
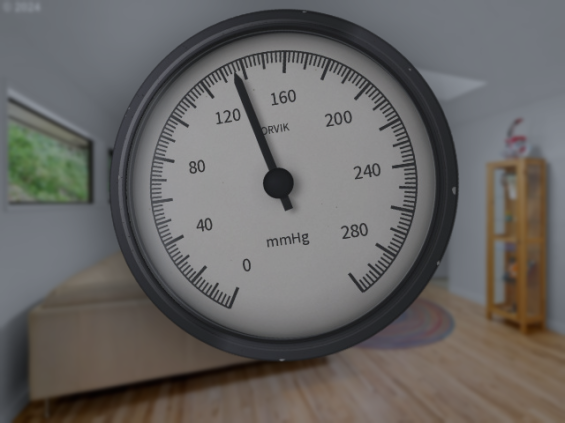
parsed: **136** mmHg
